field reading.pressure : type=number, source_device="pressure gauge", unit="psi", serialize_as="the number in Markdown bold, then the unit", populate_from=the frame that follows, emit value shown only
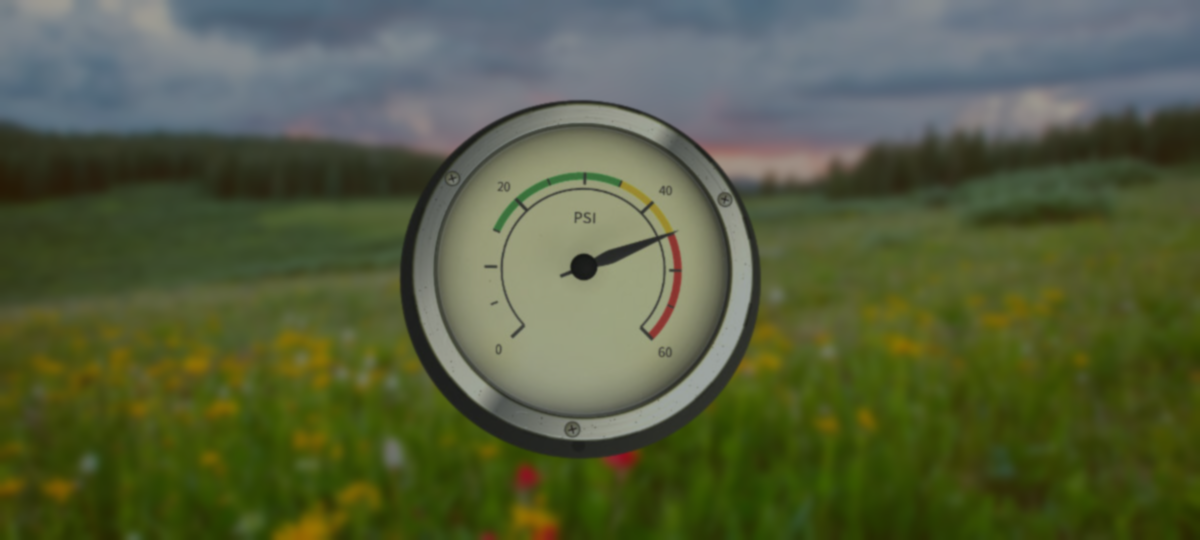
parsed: **45** psi
